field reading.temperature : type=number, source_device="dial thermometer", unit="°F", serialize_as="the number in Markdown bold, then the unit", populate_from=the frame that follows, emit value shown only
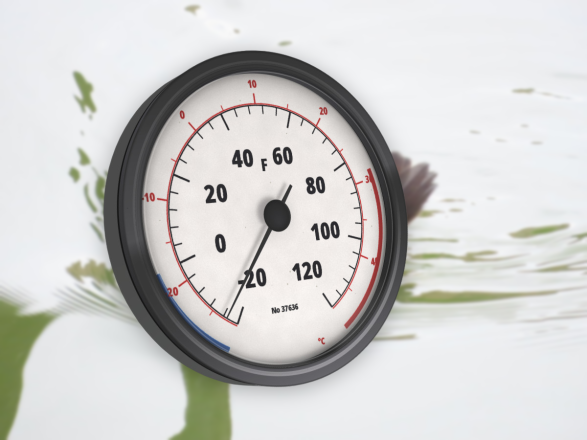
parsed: **-16** °F
